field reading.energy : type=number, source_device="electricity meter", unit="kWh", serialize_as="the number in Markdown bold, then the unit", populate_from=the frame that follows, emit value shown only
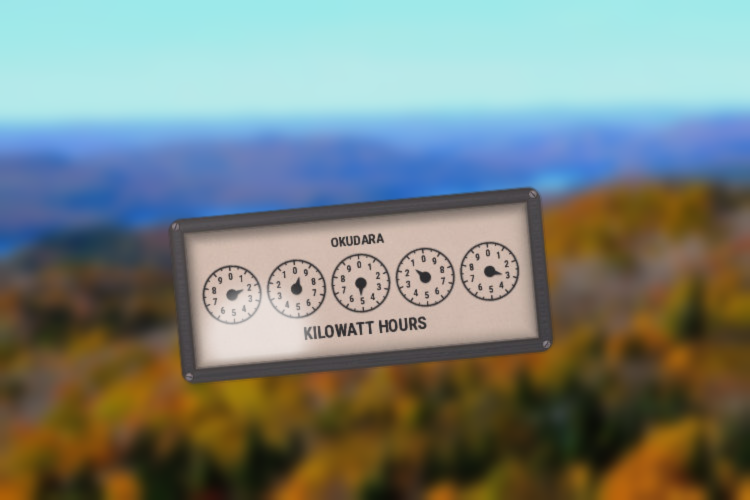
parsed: **19513** kWh
